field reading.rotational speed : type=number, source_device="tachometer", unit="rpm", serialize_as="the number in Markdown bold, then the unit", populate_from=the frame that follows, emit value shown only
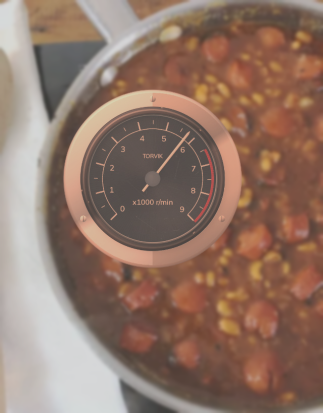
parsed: **5750** rpm
